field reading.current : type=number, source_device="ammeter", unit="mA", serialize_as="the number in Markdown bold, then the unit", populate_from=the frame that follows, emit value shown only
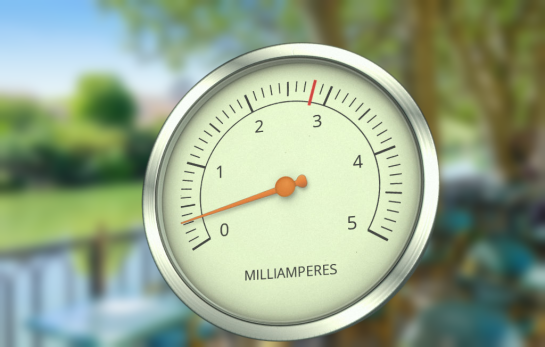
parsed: **0.3** mA
